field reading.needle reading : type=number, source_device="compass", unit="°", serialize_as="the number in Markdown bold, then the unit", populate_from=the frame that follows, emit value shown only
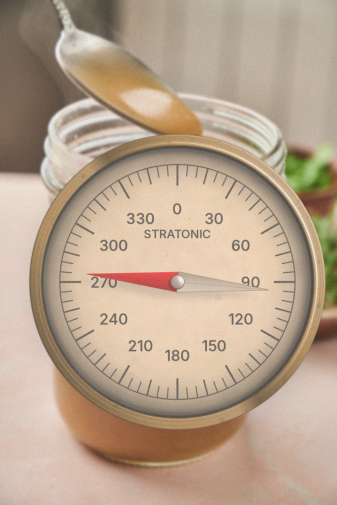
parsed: **275** °
